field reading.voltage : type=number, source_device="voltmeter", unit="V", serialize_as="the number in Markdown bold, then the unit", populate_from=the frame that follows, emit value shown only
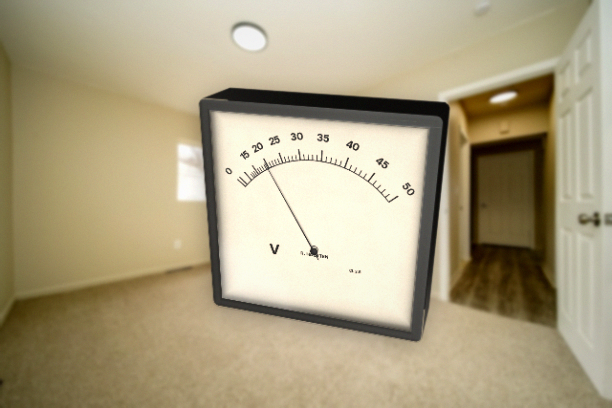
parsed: **20** V
